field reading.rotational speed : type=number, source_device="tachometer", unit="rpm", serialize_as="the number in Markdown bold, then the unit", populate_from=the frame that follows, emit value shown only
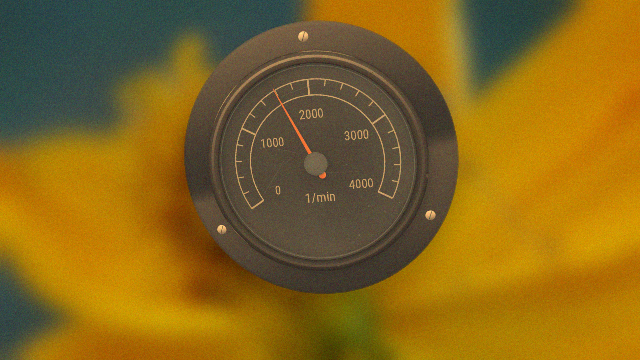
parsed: **1600** rpm
